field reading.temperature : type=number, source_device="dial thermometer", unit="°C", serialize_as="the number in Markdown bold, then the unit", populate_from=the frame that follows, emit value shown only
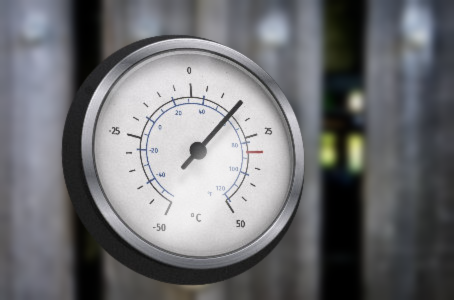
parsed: **15** °C
